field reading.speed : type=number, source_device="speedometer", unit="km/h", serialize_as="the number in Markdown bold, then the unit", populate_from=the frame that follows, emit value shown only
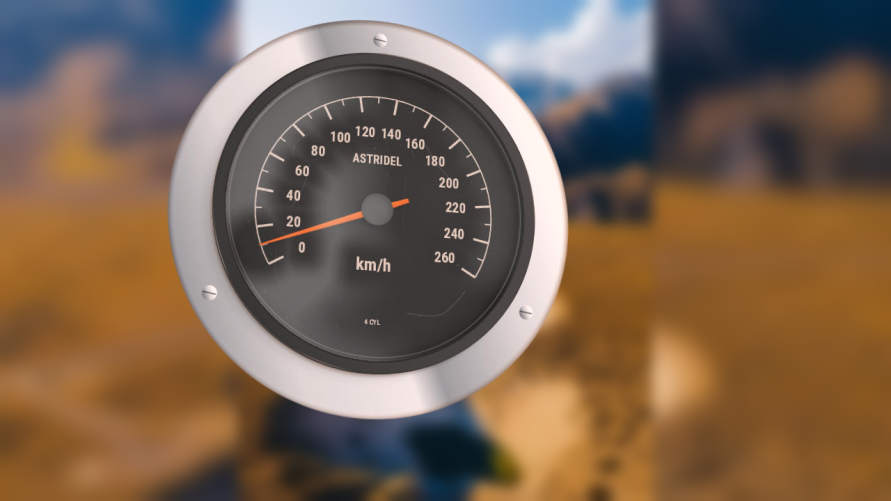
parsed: **10** km/h
